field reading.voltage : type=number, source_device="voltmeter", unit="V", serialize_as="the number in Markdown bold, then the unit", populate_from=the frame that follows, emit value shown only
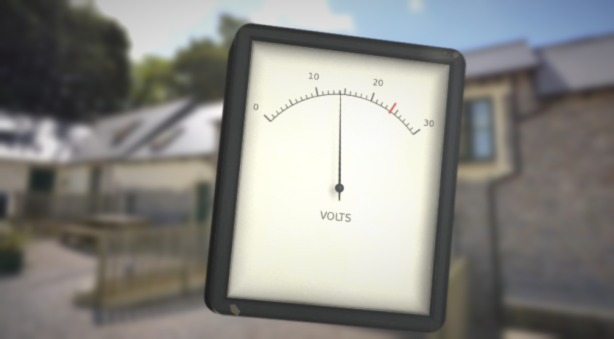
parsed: **14** V
